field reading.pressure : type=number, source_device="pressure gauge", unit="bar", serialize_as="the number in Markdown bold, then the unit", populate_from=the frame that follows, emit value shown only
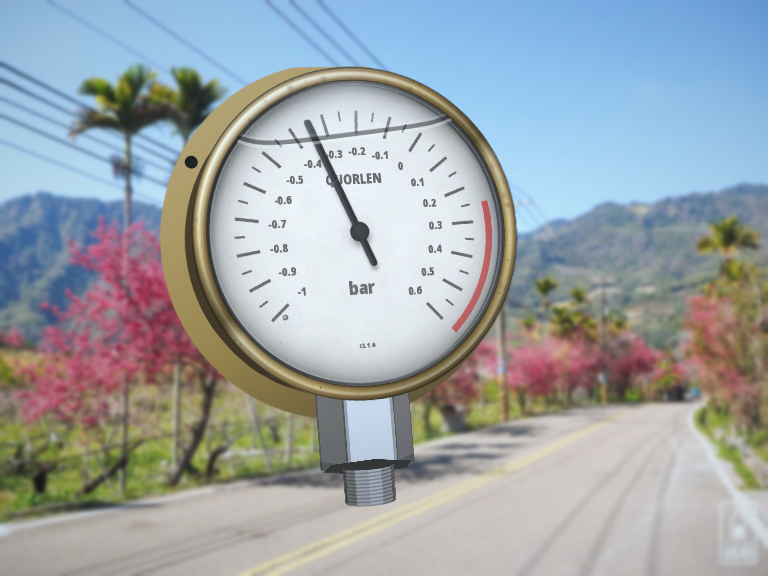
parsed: **-0.35** bar
